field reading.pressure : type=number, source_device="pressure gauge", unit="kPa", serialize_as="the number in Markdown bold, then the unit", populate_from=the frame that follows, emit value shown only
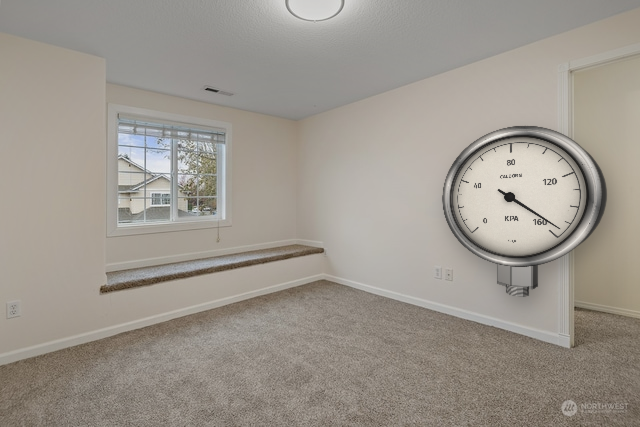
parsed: **155** kPa
